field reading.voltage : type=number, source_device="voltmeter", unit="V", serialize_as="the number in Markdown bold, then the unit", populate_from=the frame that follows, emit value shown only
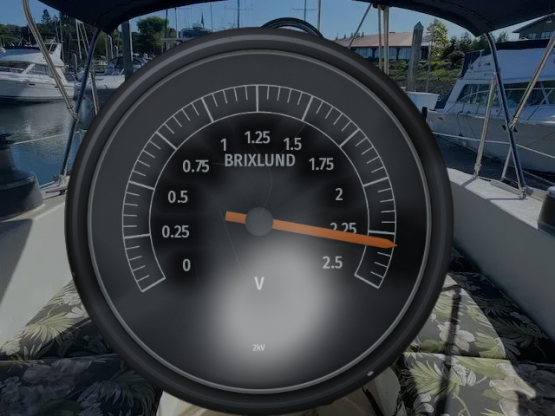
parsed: **2.3** V
